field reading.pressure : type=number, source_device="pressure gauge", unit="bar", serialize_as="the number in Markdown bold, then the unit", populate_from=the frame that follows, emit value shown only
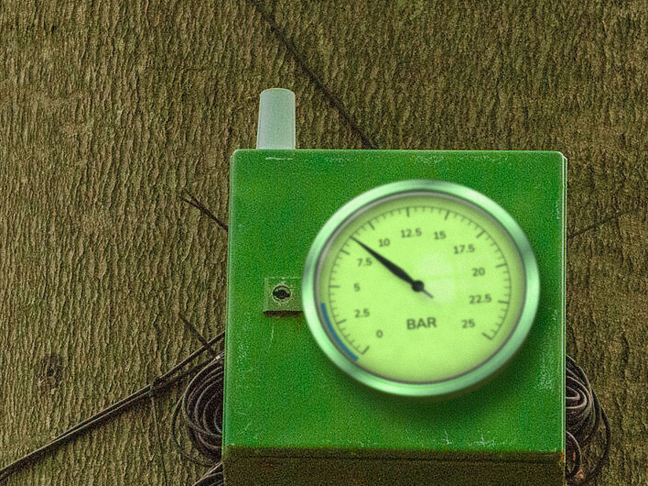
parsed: **8.5** bar
